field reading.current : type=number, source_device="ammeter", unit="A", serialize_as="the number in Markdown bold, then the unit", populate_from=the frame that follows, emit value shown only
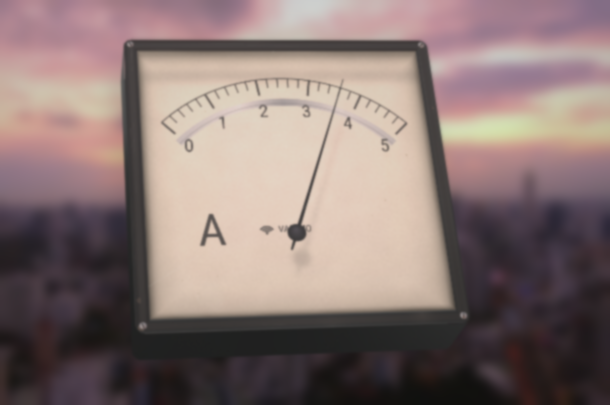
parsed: **3.6** A
